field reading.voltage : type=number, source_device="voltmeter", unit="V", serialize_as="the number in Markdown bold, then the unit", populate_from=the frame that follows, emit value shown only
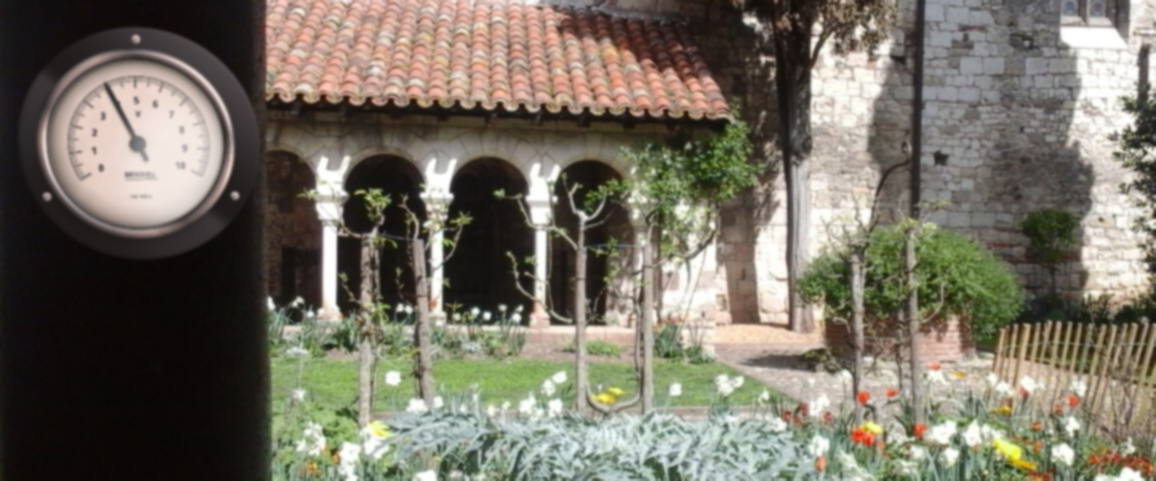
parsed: **4** V
